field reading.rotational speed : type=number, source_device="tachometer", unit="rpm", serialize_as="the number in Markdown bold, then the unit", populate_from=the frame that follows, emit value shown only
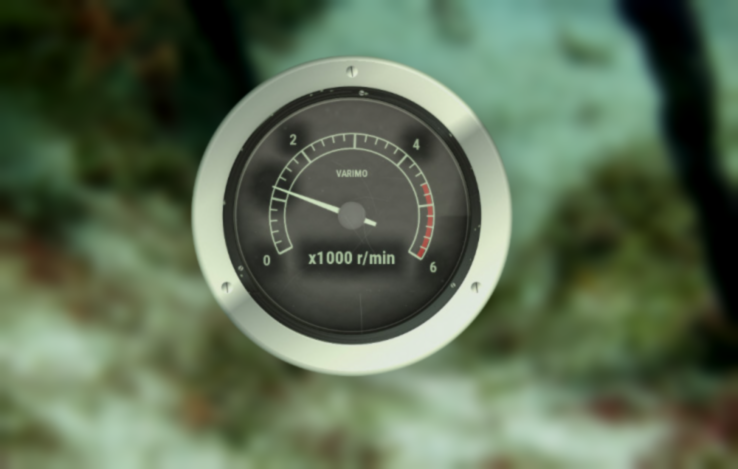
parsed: **1200** rpm
